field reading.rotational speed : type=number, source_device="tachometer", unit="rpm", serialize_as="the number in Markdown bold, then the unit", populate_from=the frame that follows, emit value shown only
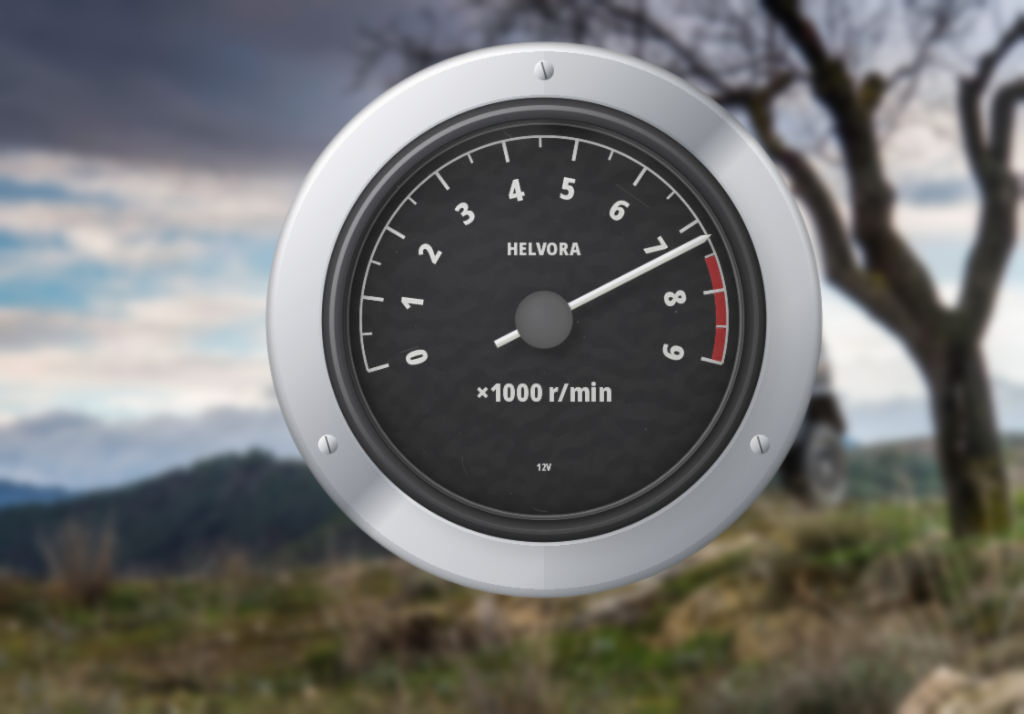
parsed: **7250** rpm
